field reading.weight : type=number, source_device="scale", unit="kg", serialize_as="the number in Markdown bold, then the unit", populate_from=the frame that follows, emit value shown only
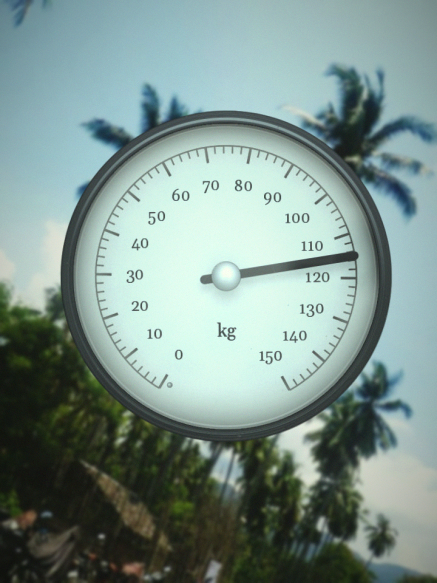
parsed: **115** kg
